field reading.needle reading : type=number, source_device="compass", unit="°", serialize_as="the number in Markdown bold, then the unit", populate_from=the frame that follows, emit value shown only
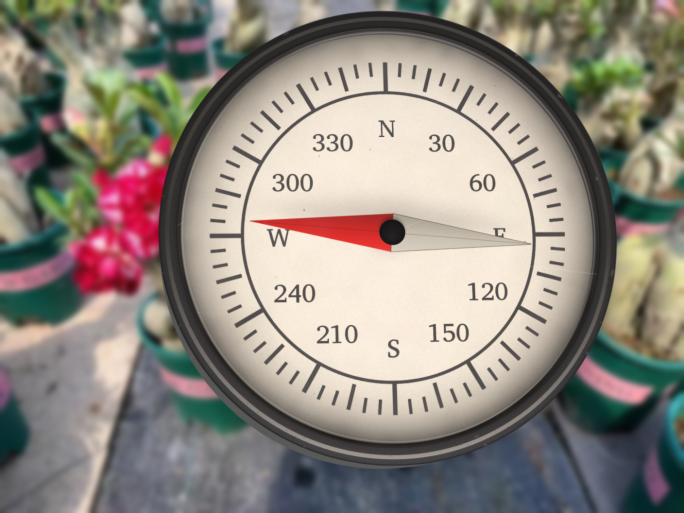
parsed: **275** °
